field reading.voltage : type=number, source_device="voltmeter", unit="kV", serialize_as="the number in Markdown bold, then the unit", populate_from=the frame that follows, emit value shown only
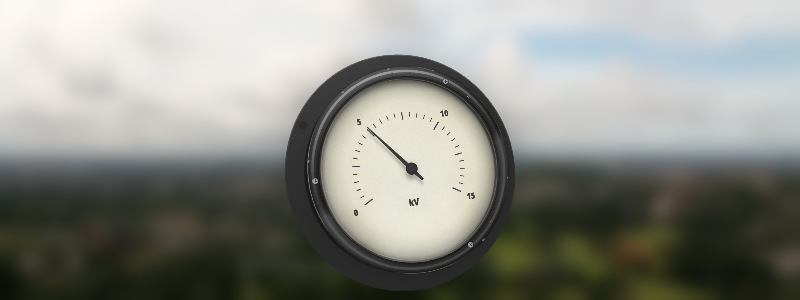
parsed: **5** kV
